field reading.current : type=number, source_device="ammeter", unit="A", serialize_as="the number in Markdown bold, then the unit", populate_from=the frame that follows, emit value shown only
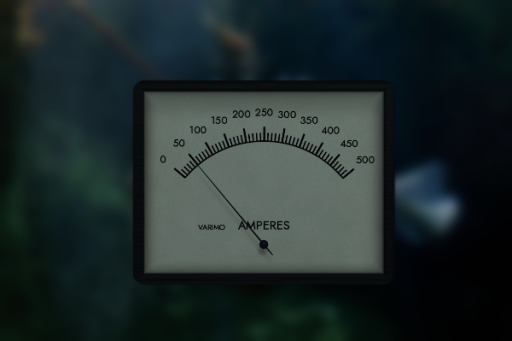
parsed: **50** A
